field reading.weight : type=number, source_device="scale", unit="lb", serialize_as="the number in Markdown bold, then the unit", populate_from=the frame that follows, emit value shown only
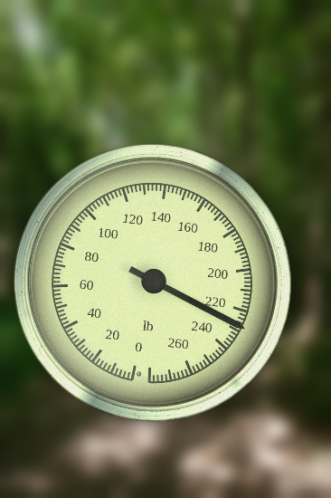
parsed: **228** lb
